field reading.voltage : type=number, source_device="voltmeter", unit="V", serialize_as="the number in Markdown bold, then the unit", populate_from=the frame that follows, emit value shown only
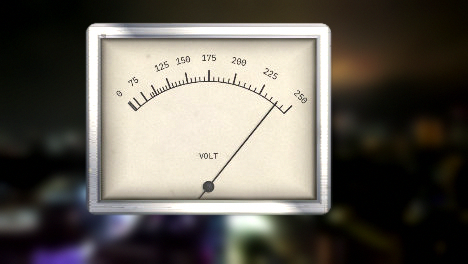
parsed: **240** V
